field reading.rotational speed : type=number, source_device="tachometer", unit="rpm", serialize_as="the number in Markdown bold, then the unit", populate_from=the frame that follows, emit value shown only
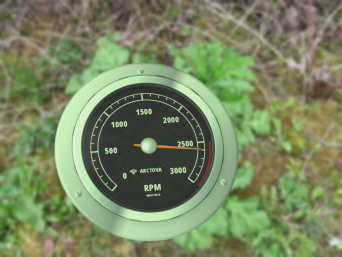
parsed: **2600** rpm
